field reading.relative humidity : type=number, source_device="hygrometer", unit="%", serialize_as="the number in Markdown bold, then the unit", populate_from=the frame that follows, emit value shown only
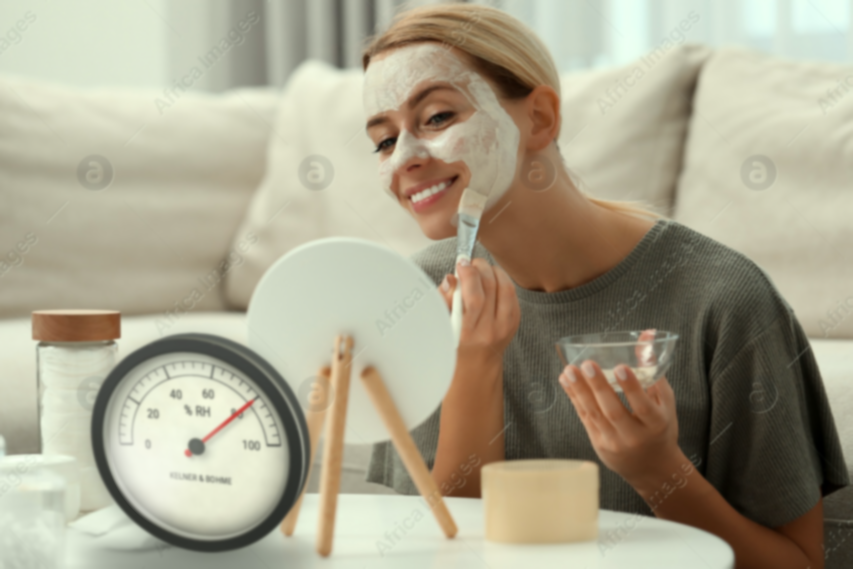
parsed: **80** %
